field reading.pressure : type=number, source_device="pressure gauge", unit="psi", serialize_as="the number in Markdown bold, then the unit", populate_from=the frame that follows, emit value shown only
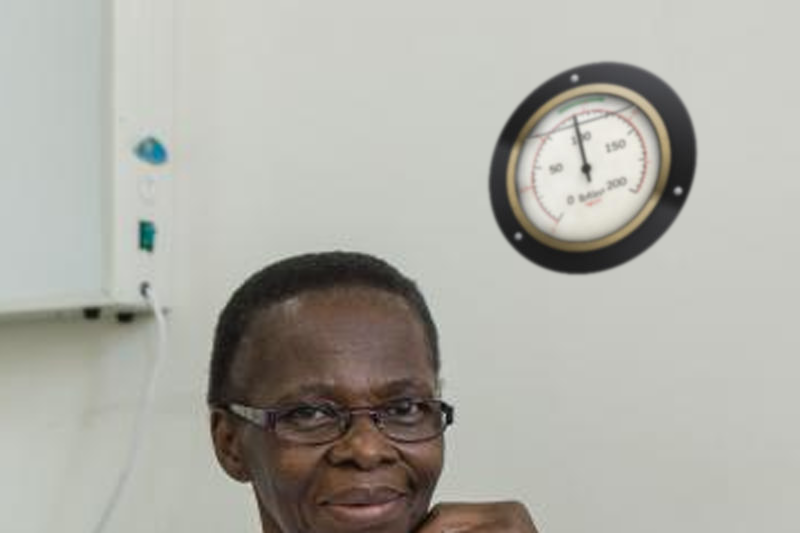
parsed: **100** psi
